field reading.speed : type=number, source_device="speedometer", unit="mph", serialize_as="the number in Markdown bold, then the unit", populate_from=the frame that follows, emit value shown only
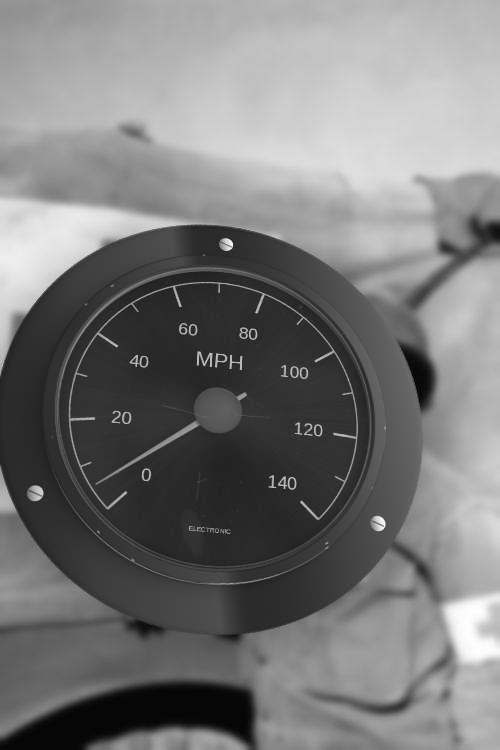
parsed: **5** mph
